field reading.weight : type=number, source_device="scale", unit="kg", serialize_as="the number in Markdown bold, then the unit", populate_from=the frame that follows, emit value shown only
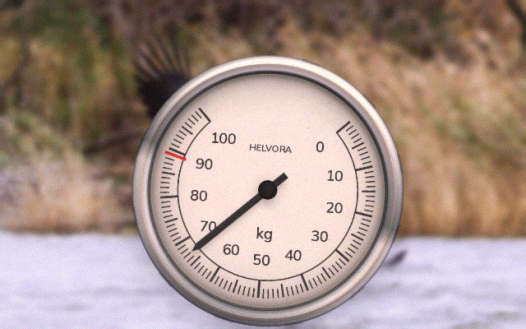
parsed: **67** kg
